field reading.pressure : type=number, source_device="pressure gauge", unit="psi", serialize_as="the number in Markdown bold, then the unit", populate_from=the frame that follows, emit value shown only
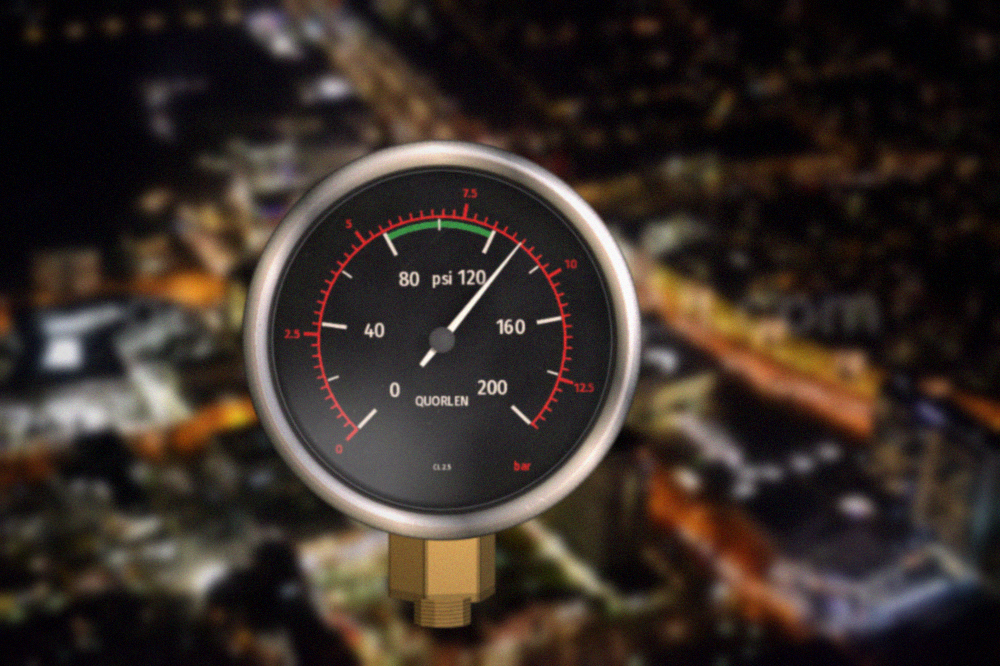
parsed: **130** psi
